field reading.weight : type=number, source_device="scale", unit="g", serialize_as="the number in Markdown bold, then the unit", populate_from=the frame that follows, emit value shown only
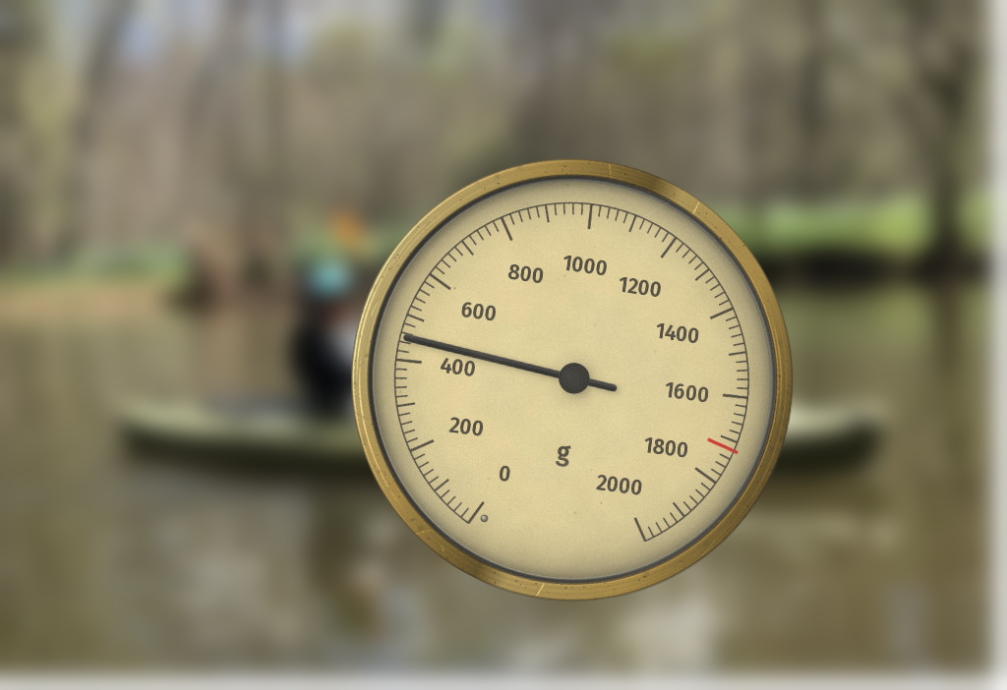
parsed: **450** g
